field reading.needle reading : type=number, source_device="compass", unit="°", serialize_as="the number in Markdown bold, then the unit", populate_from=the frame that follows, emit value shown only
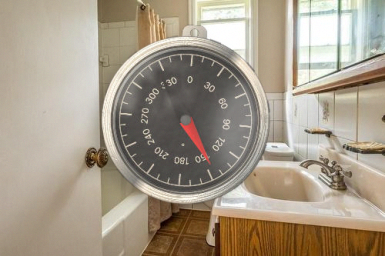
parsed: **145** °
